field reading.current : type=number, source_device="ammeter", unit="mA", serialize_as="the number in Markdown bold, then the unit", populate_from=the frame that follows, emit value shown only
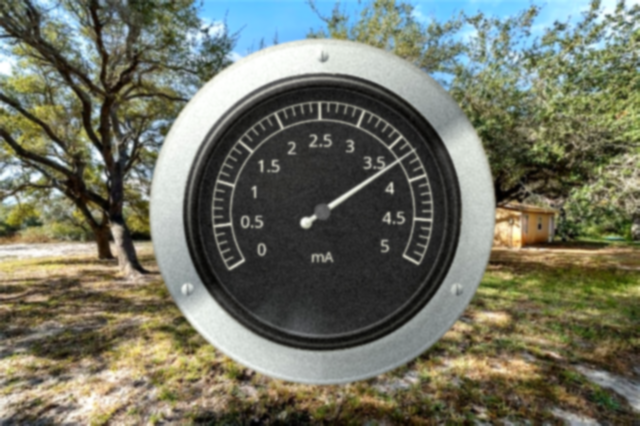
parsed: **3.7** mA
